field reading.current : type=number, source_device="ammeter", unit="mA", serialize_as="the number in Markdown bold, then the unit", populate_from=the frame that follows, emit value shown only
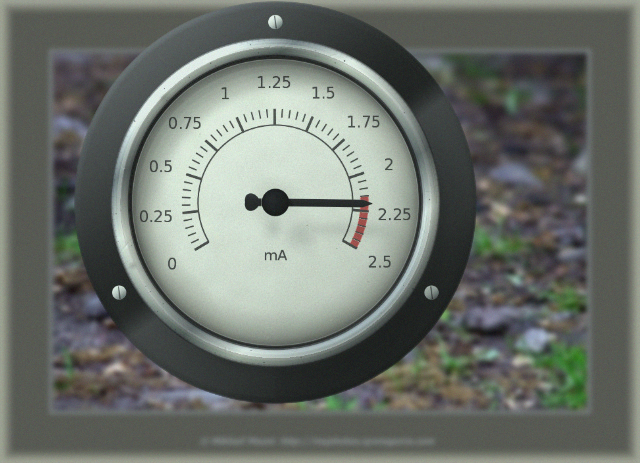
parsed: **2.2** mA
